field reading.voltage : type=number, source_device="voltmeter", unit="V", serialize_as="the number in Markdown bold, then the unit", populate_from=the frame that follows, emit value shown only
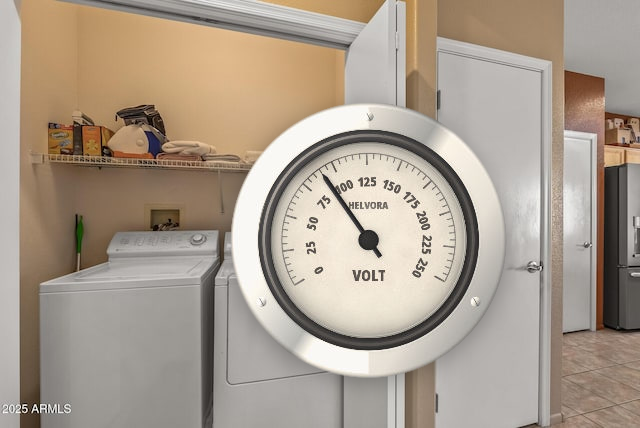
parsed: **90** V
